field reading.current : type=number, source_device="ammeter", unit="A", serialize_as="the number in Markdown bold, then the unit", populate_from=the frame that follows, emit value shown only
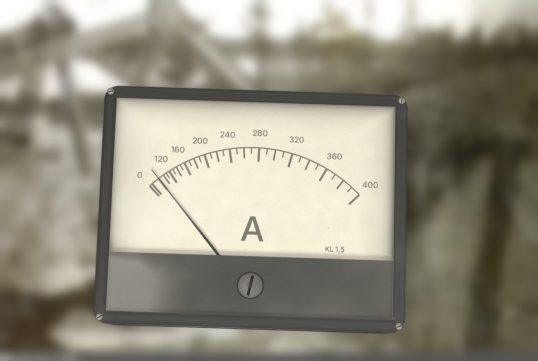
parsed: **80** A
